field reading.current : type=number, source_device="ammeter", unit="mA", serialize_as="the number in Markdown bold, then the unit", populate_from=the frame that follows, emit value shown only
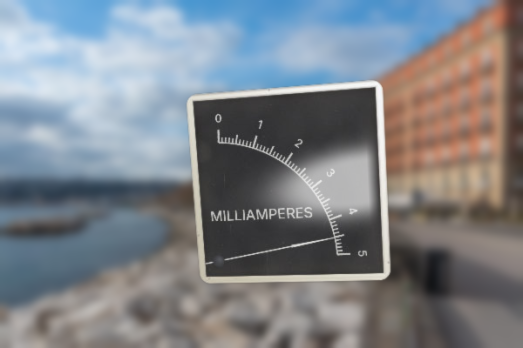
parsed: **4.5** mA
